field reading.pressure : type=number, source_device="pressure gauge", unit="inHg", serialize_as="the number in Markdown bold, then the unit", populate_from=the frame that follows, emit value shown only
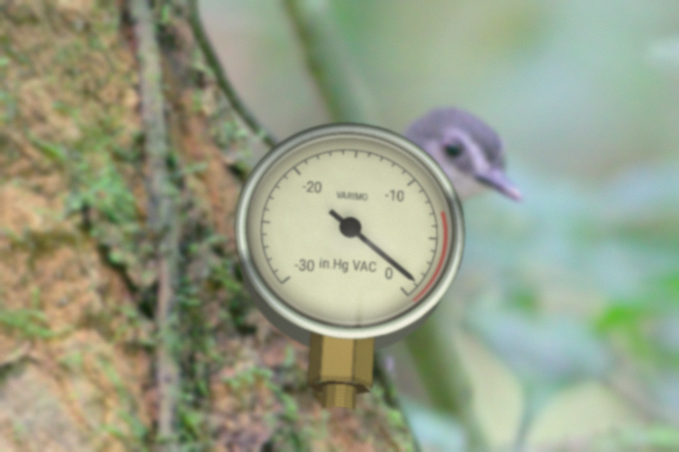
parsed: **-1** inHg
